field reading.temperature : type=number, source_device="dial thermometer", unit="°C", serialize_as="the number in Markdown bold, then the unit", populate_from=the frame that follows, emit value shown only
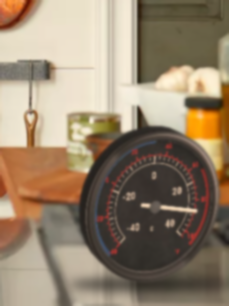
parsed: **30** °C
